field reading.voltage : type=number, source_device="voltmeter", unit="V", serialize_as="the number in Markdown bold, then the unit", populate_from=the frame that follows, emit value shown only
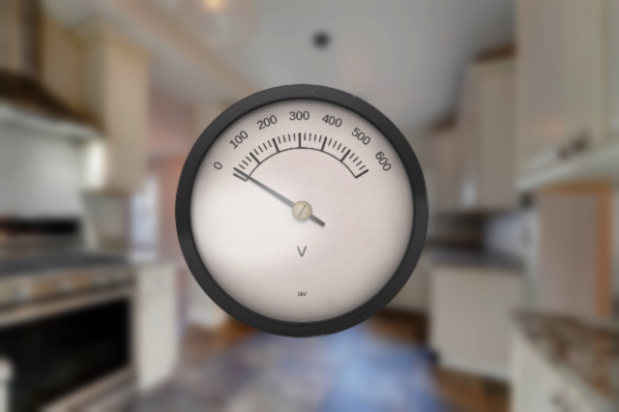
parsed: **20** V
